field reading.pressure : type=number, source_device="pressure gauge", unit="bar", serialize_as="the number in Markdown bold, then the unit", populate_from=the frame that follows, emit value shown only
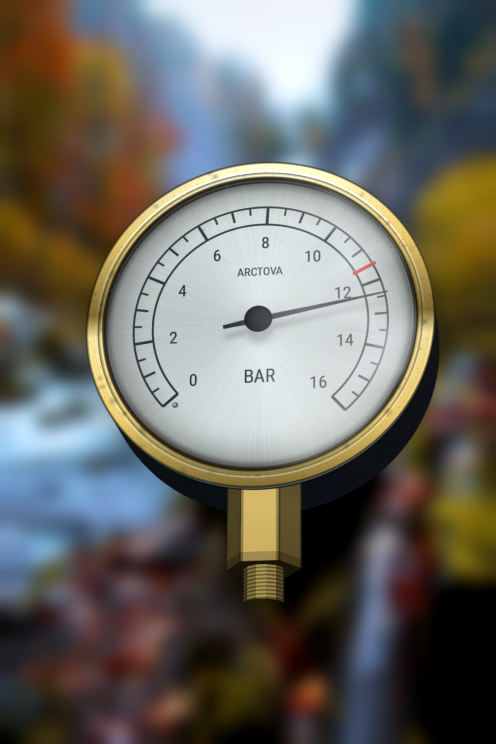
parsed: **12.5** bar
